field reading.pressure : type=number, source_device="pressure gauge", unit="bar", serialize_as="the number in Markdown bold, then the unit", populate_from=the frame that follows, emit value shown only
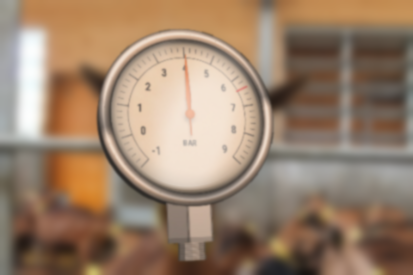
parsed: **4** bar
